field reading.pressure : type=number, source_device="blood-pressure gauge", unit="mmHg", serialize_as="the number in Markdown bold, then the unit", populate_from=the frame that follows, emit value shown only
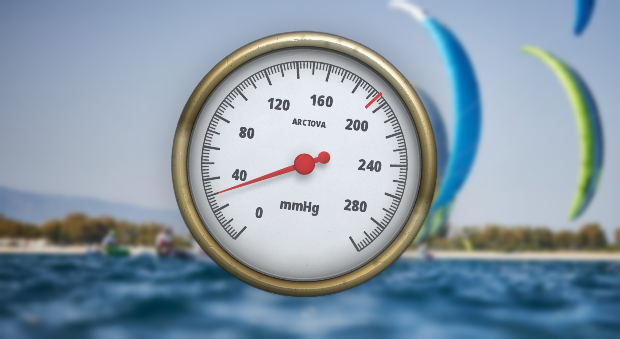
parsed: **30** mmHg
